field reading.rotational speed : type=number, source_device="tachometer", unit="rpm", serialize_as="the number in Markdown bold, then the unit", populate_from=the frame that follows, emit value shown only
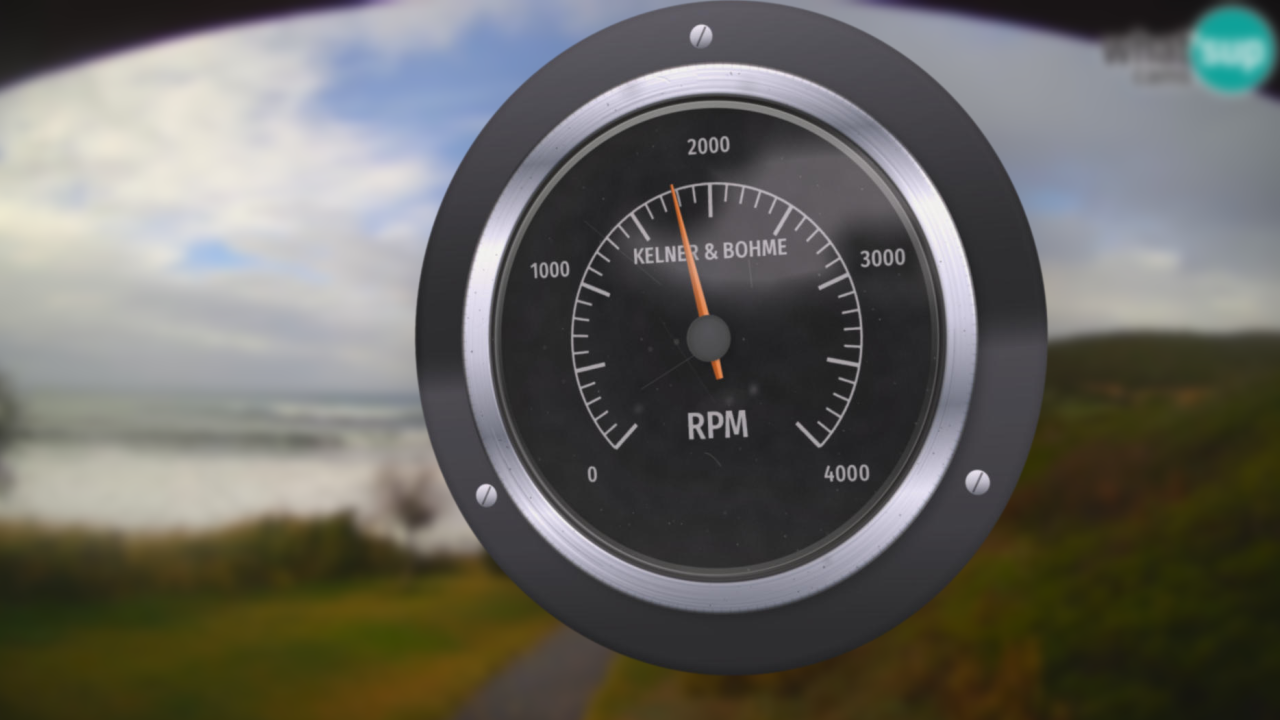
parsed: **1800** rpm
